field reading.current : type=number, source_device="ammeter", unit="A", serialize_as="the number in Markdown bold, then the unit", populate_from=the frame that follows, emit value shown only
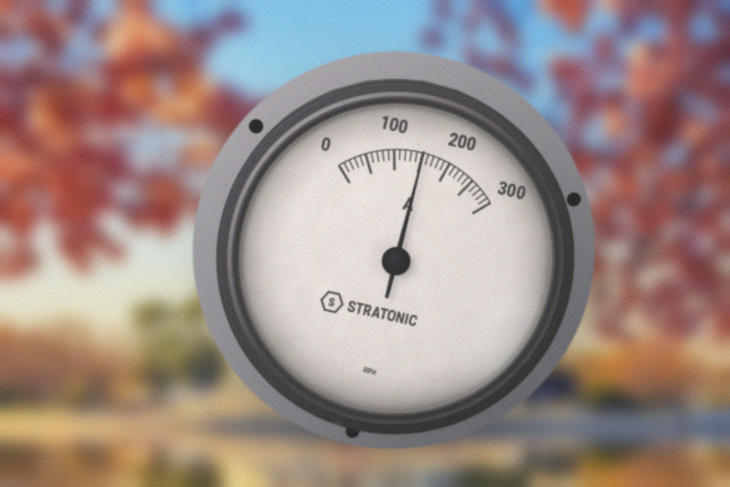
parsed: **150** A
